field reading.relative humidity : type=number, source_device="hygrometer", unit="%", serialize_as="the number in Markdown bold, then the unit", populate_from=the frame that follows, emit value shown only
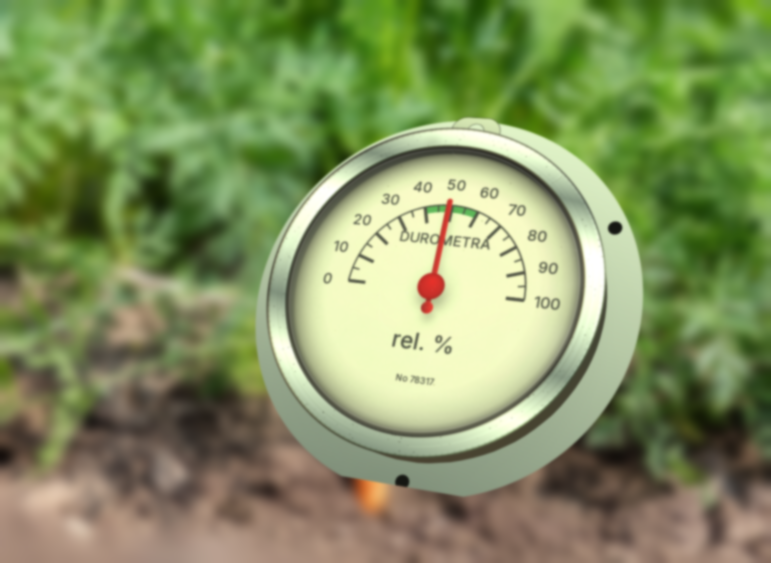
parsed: **50** %
